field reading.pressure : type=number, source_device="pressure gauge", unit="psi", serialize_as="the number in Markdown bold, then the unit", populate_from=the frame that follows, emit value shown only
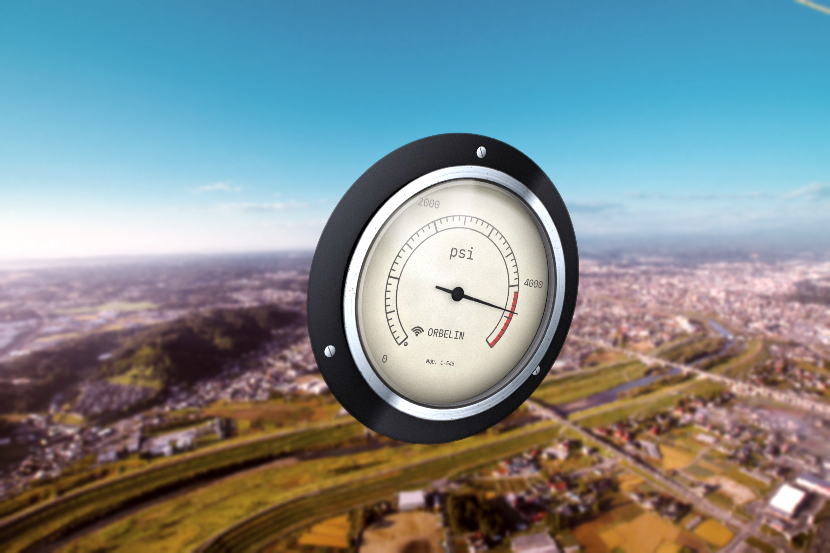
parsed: **4400** psi
